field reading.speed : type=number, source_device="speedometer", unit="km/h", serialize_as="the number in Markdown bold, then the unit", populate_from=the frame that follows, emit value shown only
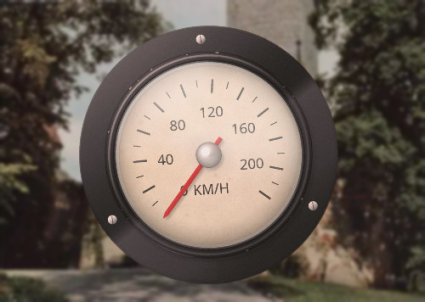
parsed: **0** km/h
